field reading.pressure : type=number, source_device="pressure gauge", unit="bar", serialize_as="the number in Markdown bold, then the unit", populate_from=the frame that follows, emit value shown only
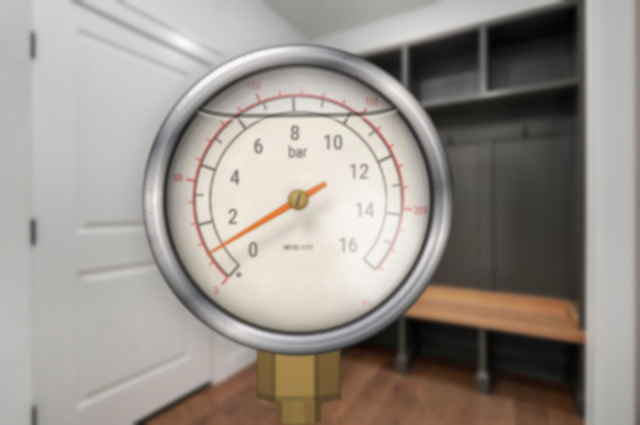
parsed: **1** bar
